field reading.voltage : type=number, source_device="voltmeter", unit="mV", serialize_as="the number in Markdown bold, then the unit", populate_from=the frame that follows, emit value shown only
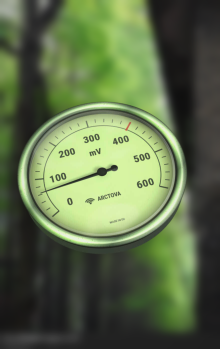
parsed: **60** mV
